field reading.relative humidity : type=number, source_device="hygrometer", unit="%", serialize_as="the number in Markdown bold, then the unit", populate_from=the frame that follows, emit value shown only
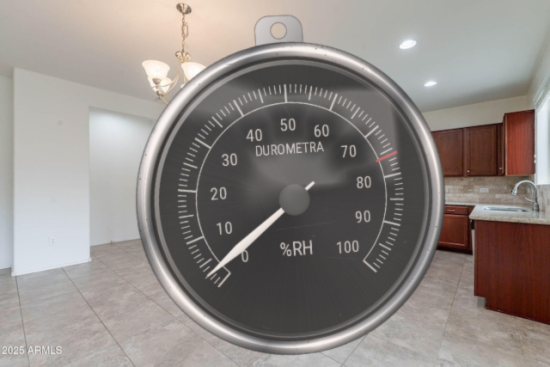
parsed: **3** %
